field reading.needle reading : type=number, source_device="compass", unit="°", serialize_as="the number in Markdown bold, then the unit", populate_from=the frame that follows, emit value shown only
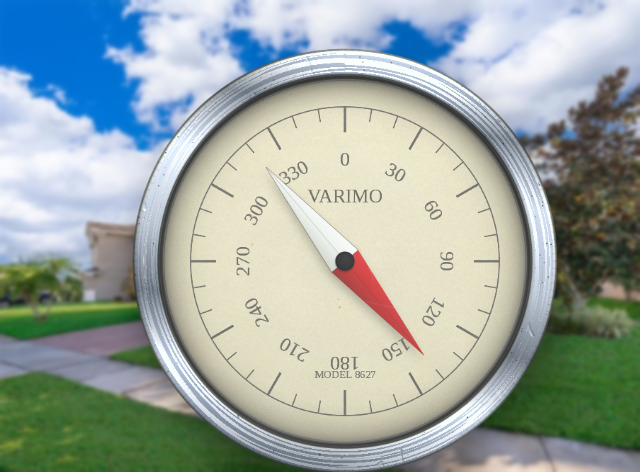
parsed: **140** °
